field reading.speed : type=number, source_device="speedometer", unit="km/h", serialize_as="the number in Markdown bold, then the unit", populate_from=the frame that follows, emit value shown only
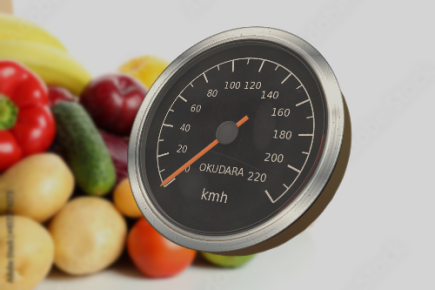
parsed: **0** km/h
